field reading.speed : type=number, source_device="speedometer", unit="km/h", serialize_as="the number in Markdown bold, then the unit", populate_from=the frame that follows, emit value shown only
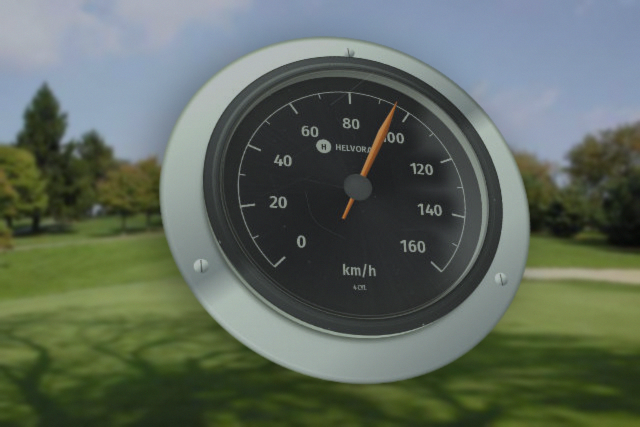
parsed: **95** km/h
